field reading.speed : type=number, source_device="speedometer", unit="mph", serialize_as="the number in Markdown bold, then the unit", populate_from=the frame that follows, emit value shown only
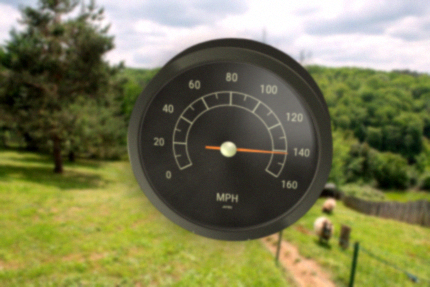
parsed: **140** mph
